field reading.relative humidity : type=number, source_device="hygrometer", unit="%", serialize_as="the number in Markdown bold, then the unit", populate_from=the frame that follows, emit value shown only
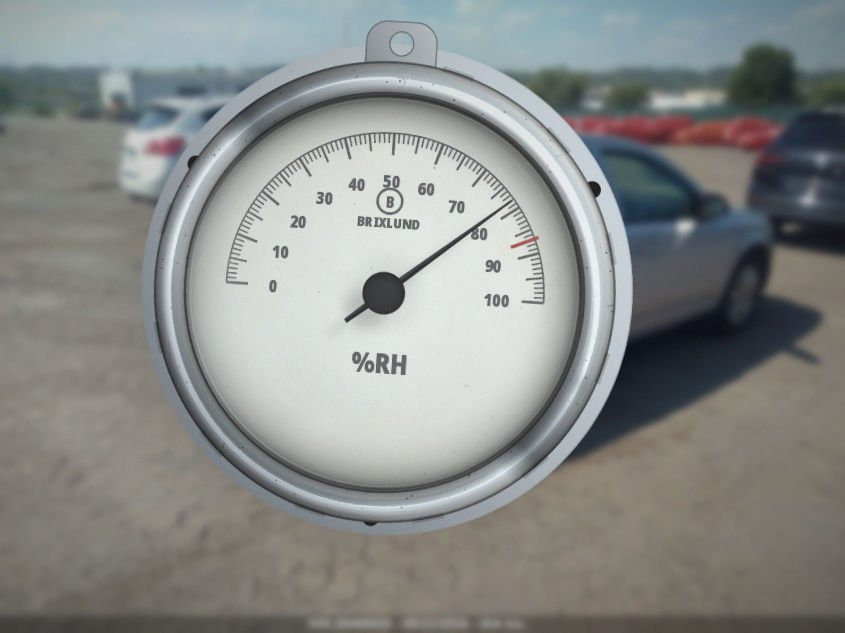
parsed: **78** %
